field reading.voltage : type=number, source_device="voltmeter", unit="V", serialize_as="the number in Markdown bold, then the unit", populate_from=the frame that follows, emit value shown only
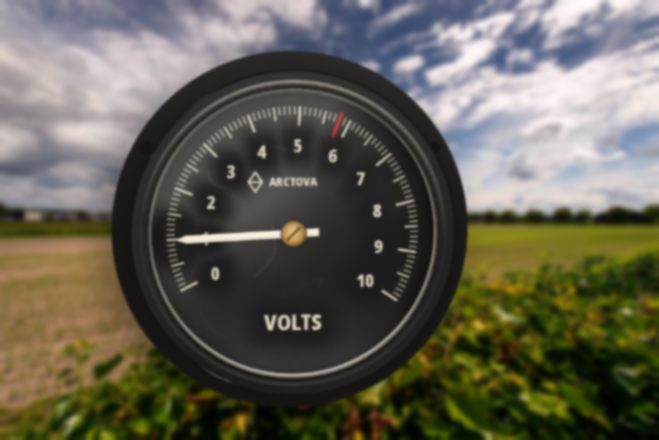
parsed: **1** V
